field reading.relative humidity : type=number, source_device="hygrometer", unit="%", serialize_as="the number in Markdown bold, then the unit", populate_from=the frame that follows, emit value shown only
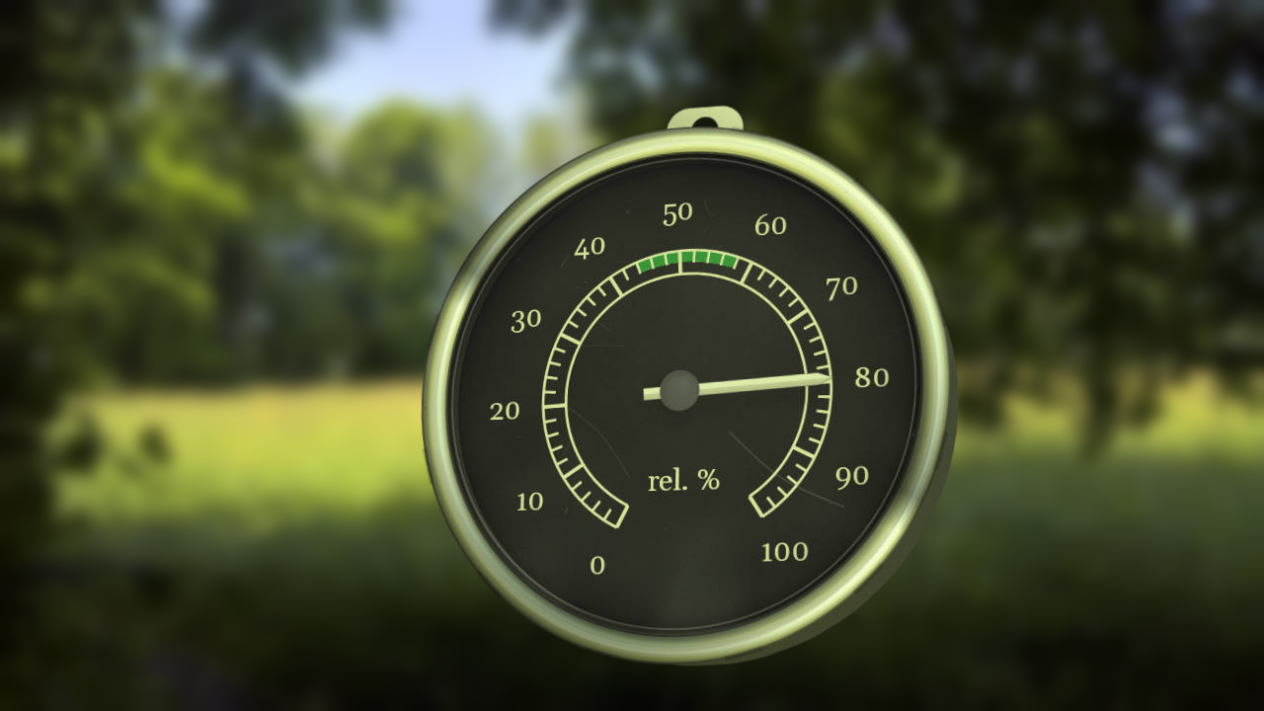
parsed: **80** %
